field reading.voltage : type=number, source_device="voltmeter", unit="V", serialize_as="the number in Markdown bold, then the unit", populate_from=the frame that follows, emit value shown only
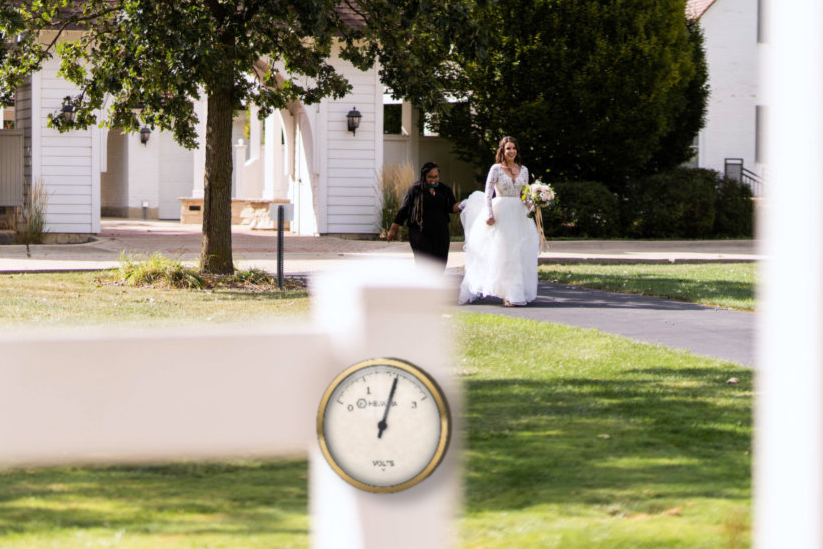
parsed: **2** V
